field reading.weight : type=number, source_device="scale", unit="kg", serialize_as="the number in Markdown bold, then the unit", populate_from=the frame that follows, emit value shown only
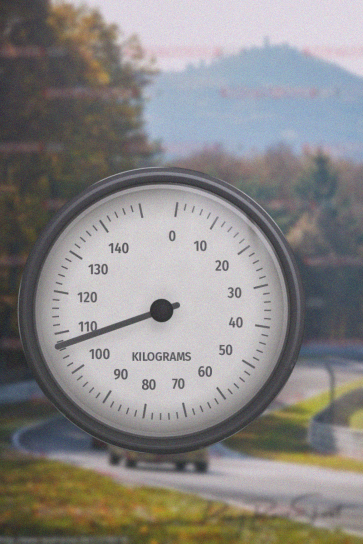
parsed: **107** kg
